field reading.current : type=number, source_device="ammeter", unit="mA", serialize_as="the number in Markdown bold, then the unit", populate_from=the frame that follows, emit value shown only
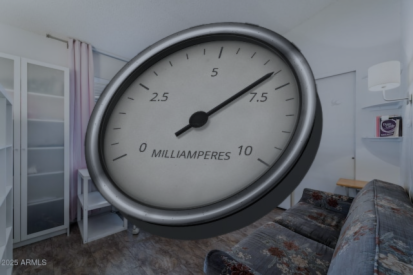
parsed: **7** mA
